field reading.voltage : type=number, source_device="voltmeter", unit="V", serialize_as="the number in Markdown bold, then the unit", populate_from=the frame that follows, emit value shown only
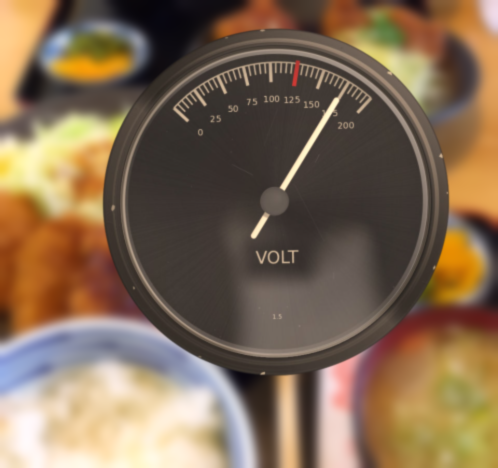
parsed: **175** V
